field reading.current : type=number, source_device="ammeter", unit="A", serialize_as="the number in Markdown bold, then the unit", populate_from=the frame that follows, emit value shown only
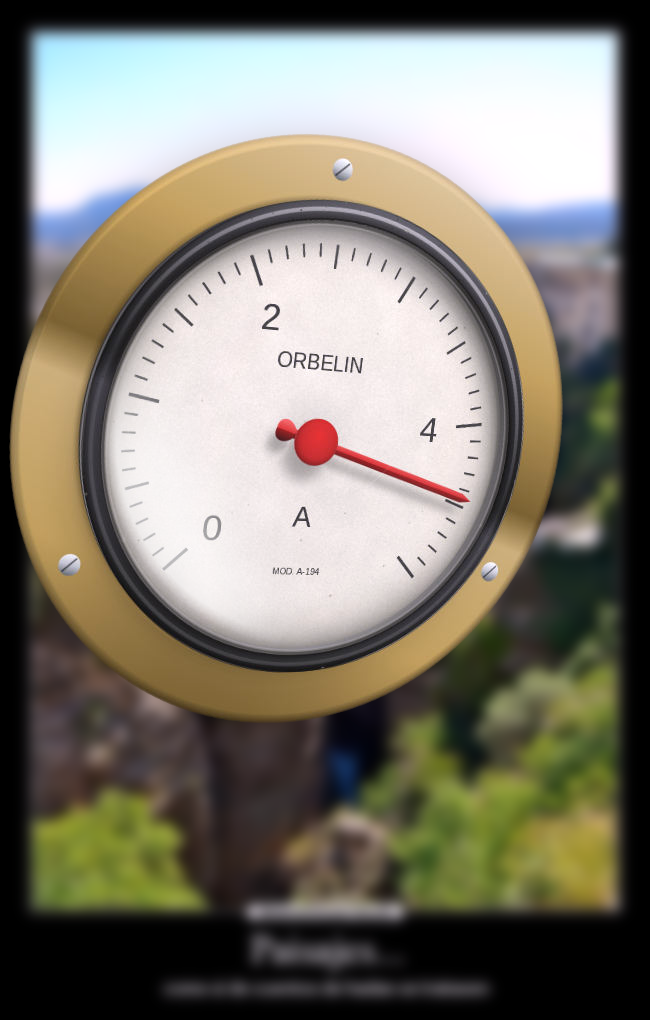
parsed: **4.45** A
